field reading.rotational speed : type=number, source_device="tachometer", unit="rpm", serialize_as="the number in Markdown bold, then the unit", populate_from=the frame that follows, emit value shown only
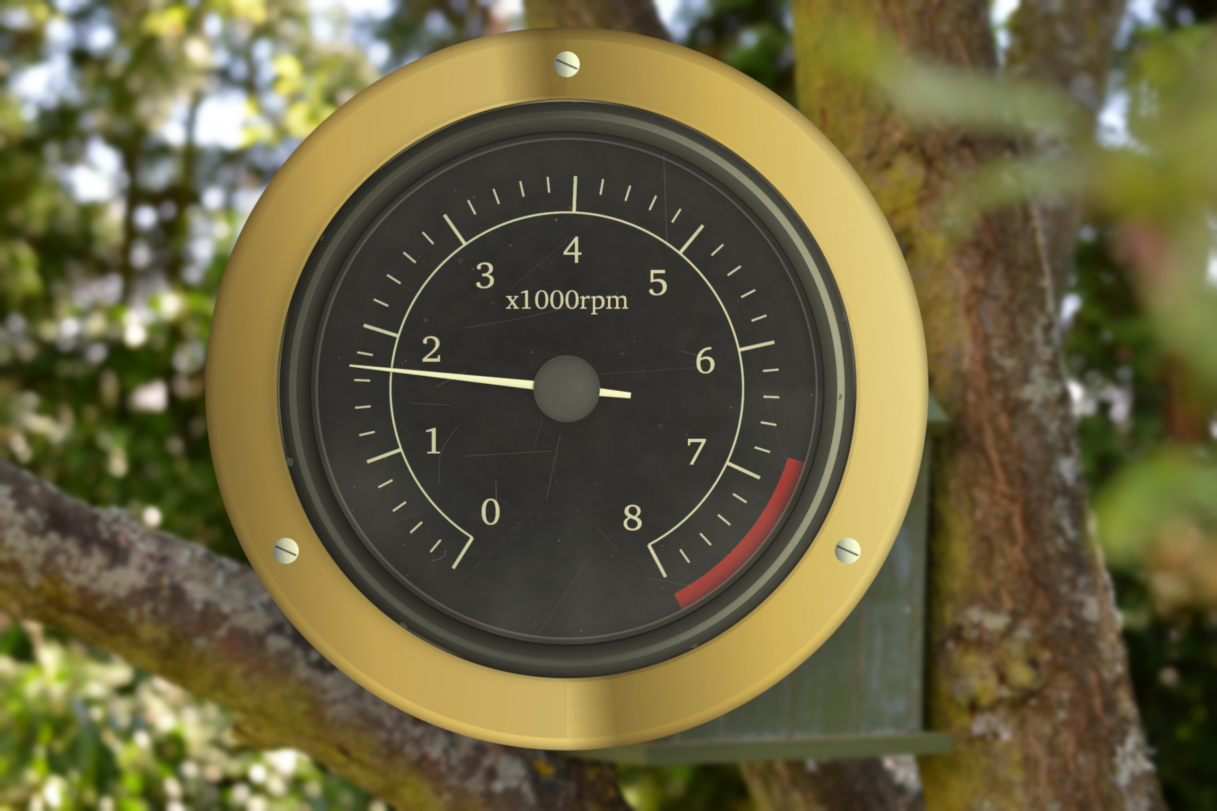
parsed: **1700** rpm
